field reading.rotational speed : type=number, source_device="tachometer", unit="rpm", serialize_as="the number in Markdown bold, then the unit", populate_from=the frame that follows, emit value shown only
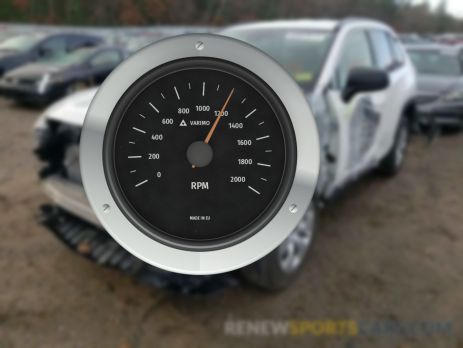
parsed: **1200** rpm
